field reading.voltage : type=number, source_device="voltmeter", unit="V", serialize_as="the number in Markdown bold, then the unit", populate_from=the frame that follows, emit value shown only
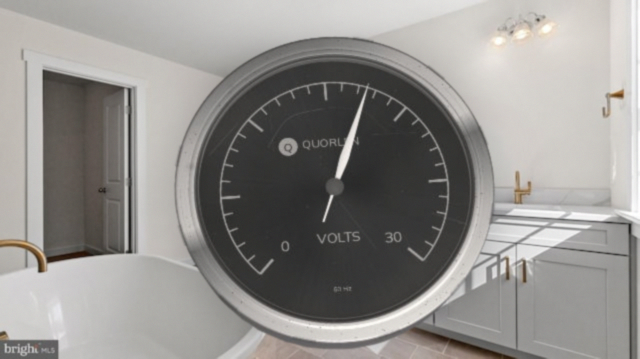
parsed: **17.5** V
